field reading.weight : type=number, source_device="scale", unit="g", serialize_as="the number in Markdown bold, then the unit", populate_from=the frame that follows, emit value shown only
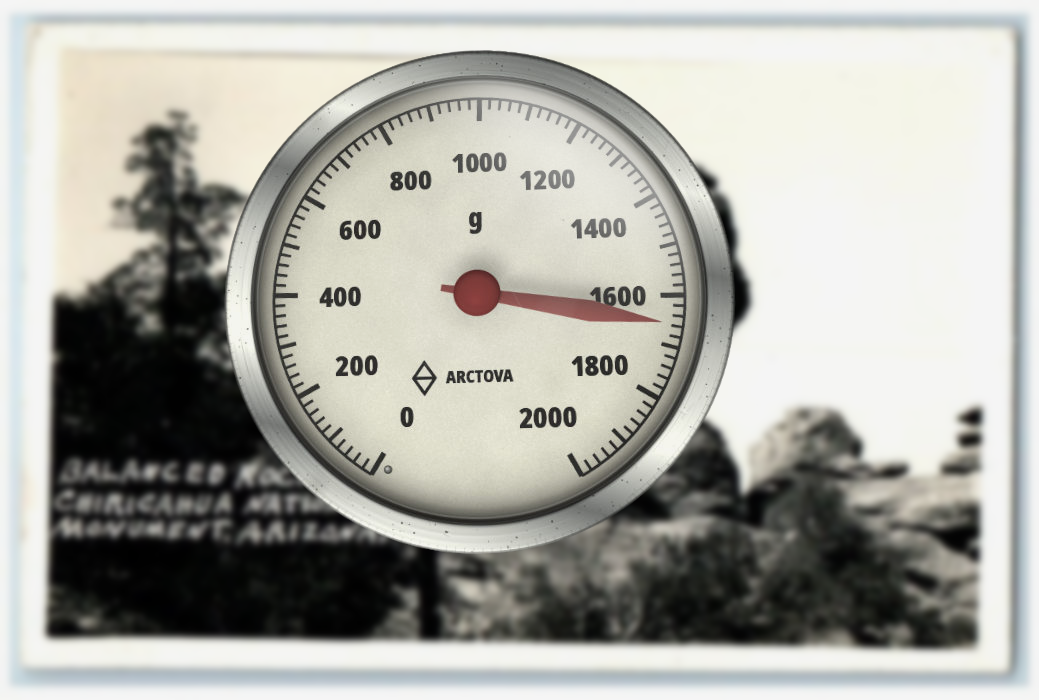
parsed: **1660** g
